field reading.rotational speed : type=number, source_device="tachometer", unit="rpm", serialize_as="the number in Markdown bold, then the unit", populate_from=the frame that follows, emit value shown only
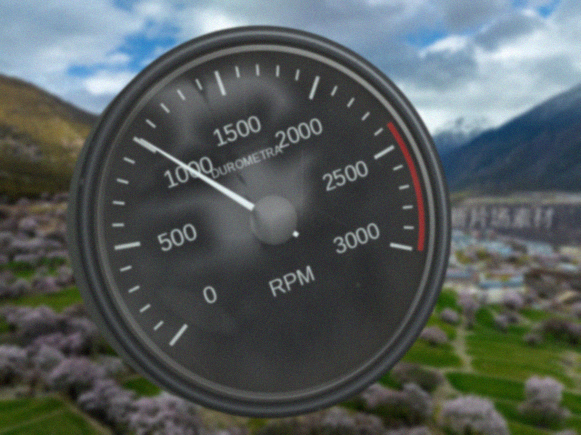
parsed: **1000** rpm
